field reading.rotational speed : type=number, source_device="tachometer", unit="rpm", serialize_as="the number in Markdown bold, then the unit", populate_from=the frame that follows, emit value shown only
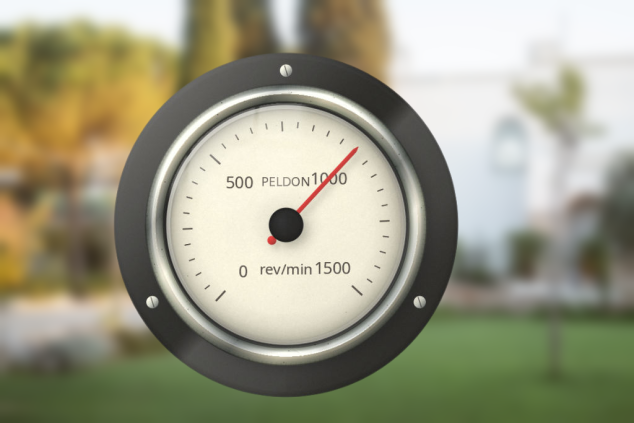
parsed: **1000** rpm
